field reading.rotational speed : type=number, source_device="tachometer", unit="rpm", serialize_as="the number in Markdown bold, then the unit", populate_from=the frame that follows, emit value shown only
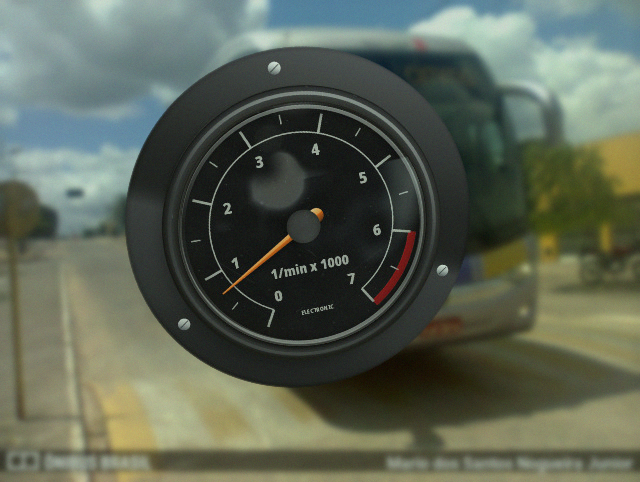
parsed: **750** rpm
